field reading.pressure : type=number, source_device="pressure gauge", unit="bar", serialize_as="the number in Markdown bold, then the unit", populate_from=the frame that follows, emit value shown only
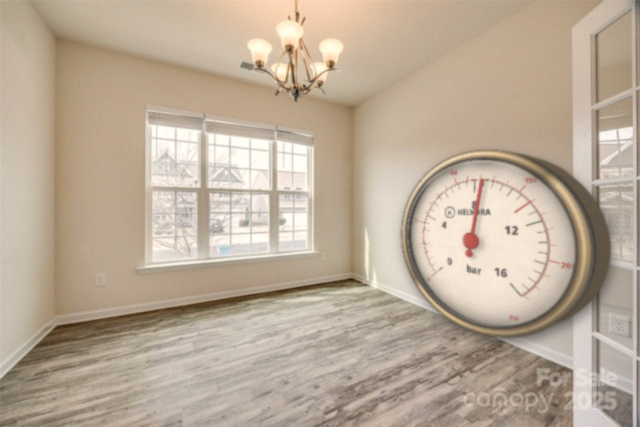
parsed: **8.5** bar
